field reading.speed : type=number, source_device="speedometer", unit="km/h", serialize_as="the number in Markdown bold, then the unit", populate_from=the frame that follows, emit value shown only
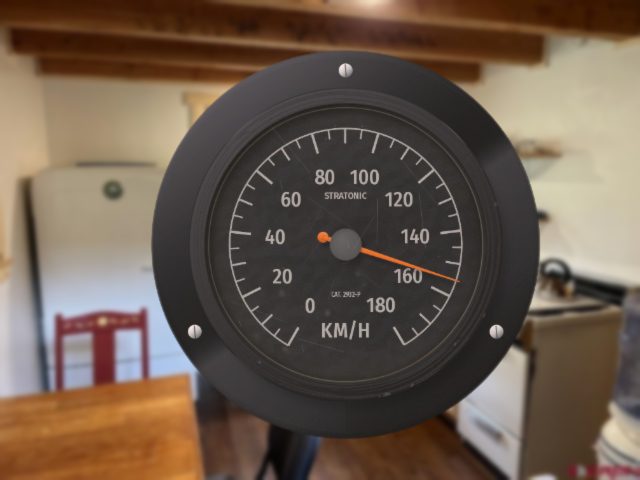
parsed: **155** km/h
